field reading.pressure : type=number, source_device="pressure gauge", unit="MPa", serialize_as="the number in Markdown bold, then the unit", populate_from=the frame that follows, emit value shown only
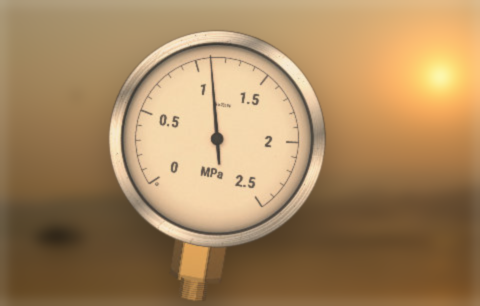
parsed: **1.1** MPa
